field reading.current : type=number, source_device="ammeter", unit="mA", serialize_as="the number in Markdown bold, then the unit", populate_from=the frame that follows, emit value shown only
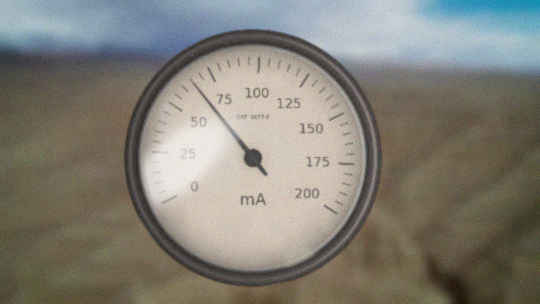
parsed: **65** mA
